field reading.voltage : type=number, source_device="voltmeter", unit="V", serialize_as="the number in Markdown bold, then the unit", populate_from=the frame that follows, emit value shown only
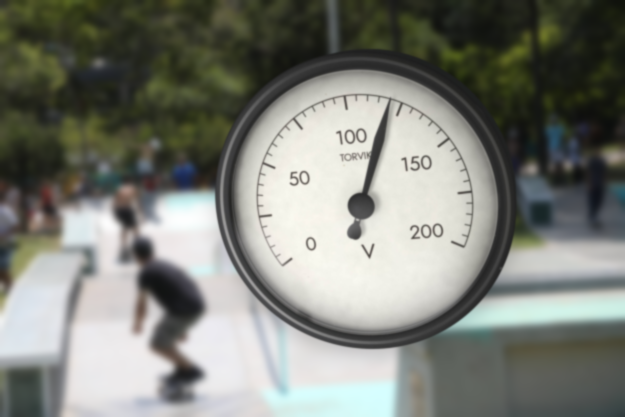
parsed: **120** V
